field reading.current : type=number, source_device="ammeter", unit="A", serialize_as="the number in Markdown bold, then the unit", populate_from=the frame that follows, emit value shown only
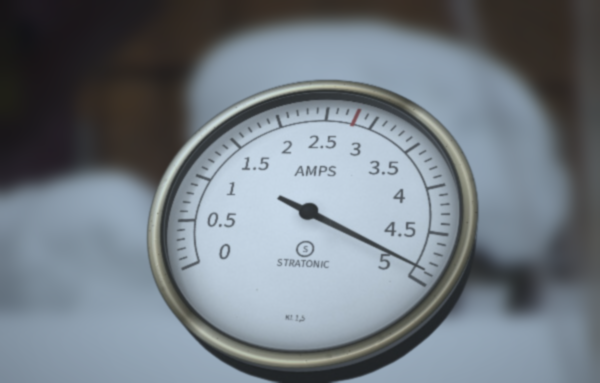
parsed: **4.9** A
